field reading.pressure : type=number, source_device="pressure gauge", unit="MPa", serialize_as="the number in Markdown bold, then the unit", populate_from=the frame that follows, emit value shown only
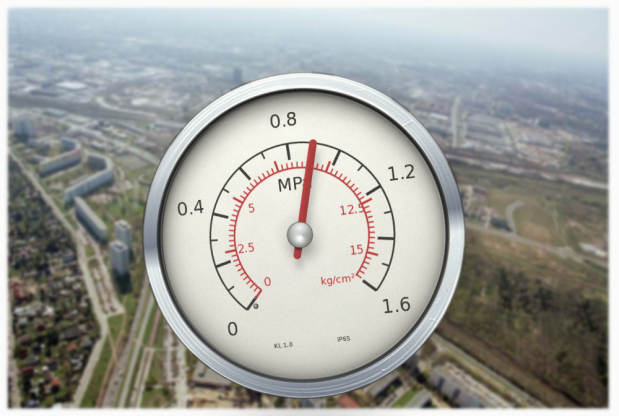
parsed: **0.9** MPa
